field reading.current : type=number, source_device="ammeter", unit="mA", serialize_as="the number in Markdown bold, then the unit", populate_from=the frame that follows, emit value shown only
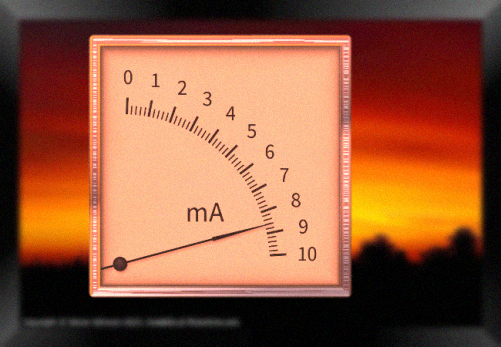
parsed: **8.6** mA
